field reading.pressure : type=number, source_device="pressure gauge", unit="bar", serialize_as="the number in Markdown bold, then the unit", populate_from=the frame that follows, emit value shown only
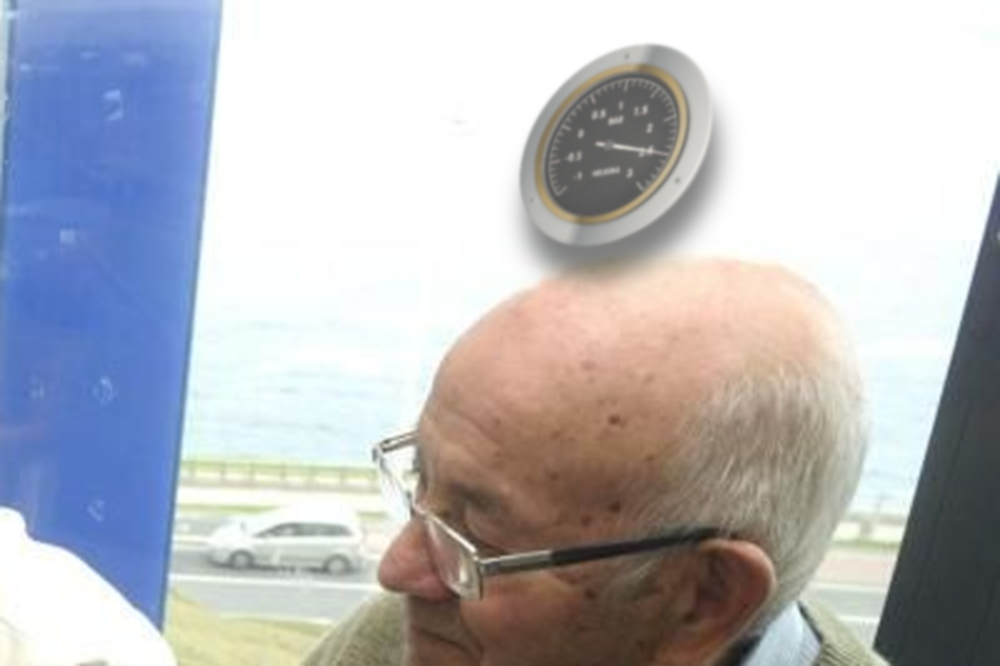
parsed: **2.5** bar
